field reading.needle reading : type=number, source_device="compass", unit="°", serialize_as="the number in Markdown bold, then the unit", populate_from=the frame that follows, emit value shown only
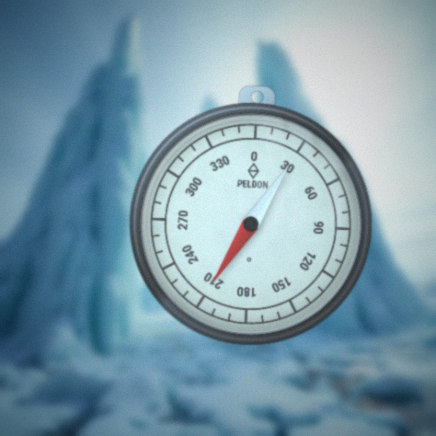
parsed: **210** °
